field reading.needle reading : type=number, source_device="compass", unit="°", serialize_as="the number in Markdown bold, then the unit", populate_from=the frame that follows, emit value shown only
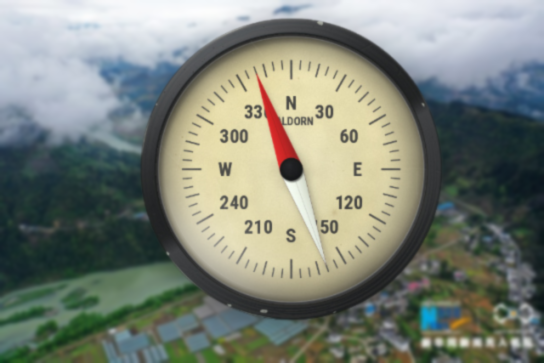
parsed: **340** °
